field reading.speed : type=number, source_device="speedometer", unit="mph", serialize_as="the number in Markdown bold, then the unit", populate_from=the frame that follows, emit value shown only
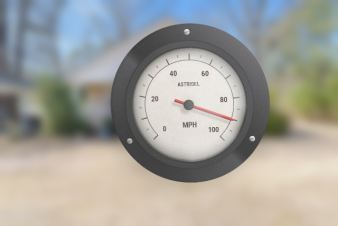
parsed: **90** mph
